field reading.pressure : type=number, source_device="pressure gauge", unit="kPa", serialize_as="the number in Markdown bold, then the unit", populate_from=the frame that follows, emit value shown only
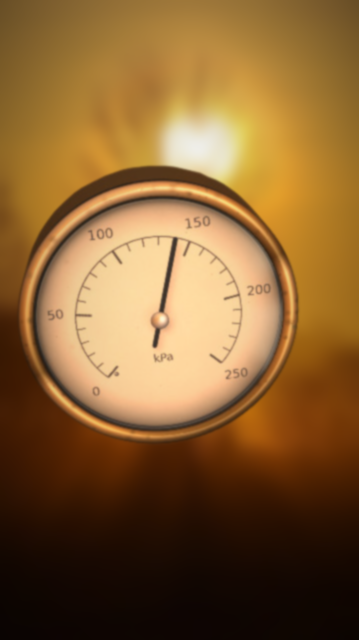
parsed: **140** kPa
